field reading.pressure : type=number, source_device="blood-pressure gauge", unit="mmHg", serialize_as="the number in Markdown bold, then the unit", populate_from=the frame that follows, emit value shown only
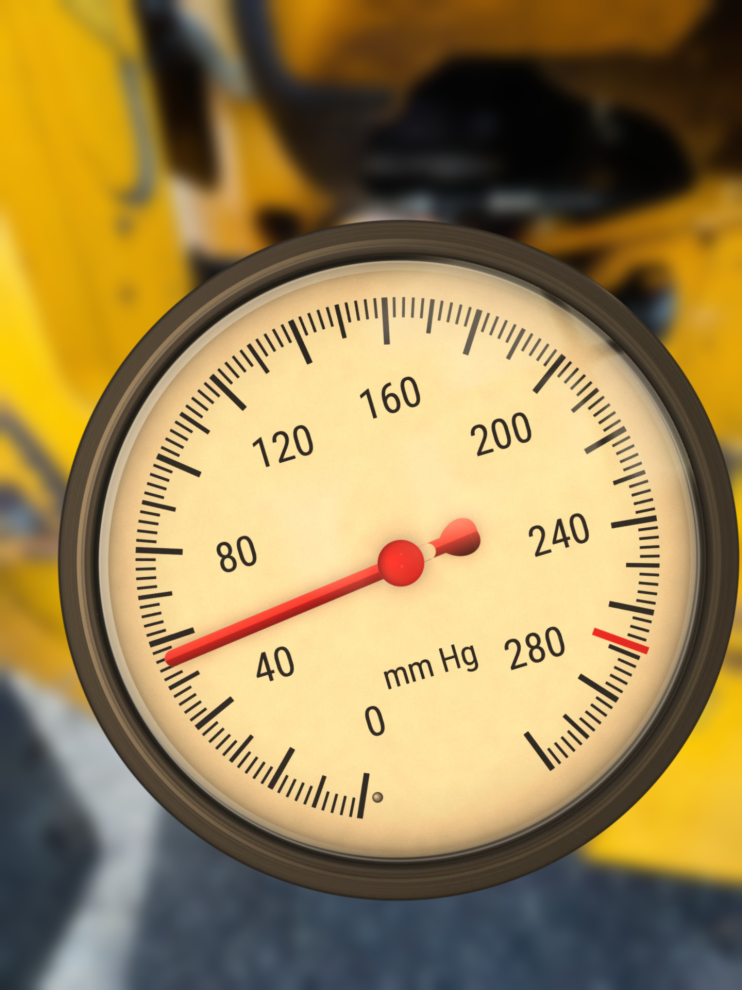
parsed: **56** mmHg
